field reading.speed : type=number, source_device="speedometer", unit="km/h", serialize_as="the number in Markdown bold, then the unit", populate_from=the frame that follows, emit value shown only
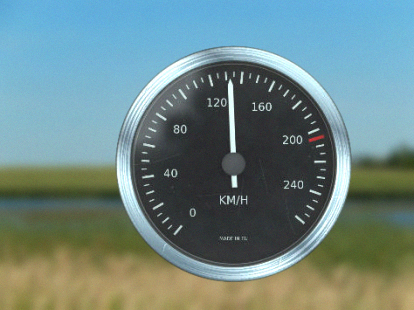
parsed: **132.5** km/h
